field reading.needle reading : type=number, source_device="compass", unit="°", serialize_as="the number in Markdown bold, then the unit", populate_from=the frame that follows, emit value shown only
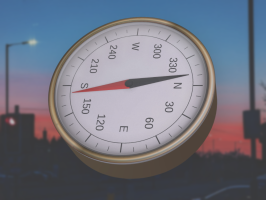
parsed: **170** °
